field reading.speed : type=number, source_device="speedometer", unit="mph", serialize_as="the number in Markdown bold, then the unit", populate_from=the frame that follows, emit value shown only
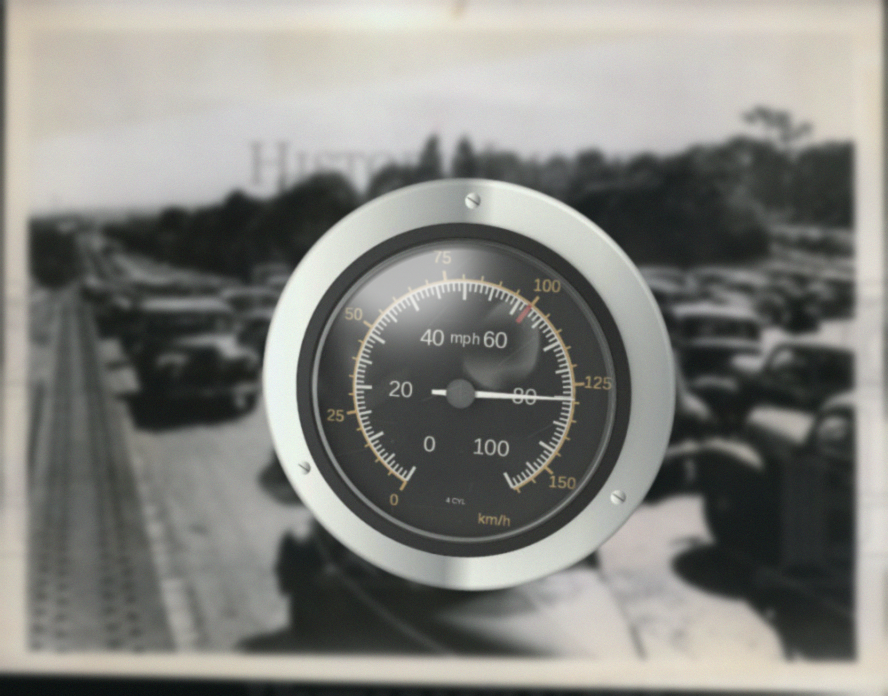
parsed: **80** mph
